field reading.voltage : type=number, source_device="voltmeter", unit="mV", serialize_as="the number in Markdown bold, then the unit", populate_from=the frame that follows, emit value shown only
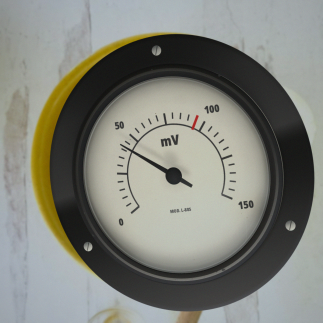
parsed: **42.5** mV
